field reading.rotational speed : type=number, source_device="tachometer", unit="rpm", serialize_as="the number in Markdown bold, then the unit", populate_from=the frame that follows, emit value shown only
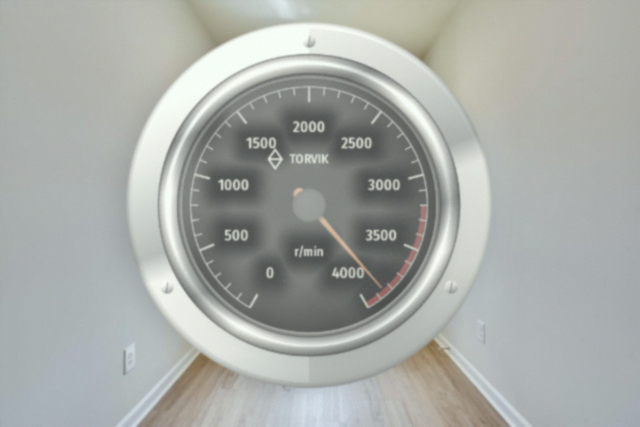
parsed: **3850** rpm
